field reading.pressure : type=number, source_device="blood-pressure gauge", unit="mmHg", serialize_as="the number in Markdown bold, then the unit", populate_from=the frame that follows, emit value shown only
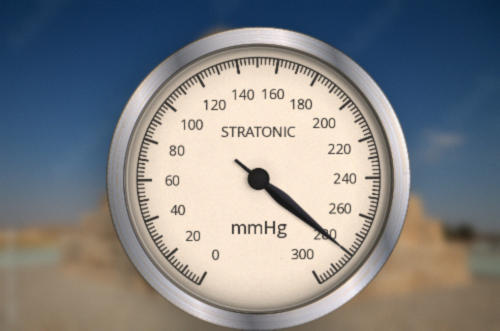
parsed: **280** mmHg
